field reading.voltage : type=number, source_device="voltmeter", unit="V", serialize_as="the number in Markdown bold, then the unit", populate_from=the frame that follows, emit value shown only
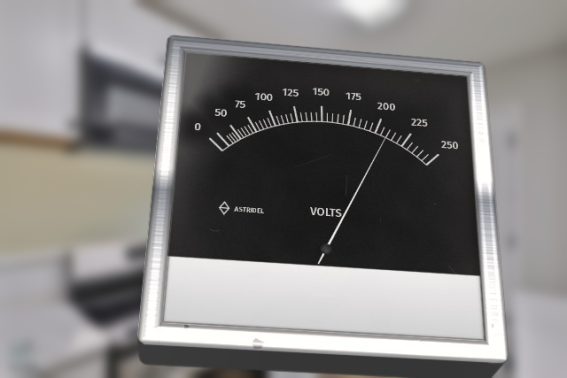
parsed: **210** V
